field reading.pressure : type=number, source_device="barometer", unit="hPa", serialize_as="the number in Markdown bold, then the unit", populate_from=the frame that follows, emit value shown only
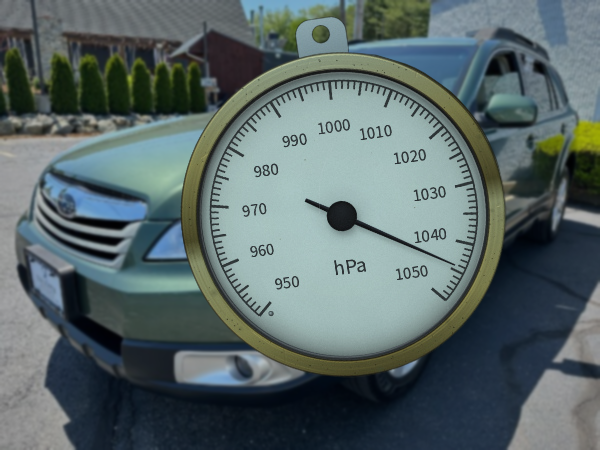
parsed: **1044** hPa
